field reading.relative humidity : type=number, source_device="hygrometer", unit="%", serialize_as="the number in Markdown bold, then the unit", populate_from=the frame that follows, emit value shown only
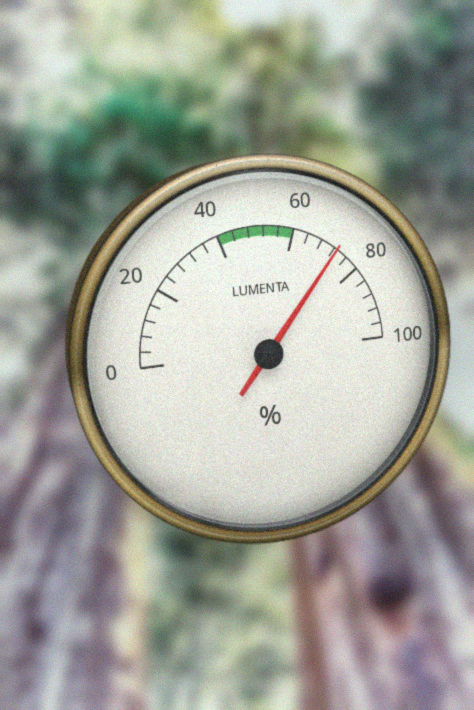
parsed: **72** %
